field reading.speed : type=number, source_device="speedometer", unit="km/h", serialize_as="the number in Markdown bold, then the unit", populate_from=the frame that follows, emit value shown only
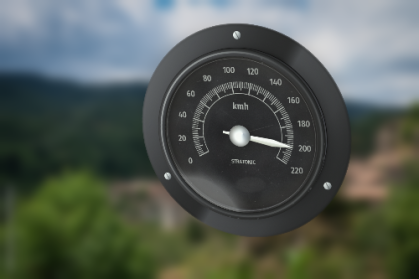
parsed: **200** km/h
